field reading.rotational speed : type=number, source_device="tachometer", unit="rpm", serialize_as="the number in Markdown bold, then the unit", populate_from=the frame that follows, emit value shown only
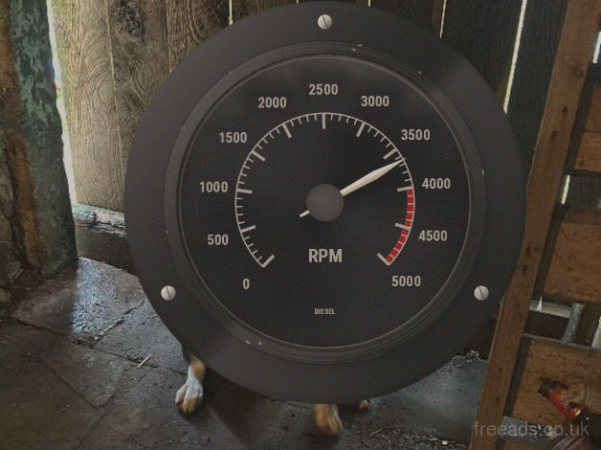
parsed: **3650** rpm
